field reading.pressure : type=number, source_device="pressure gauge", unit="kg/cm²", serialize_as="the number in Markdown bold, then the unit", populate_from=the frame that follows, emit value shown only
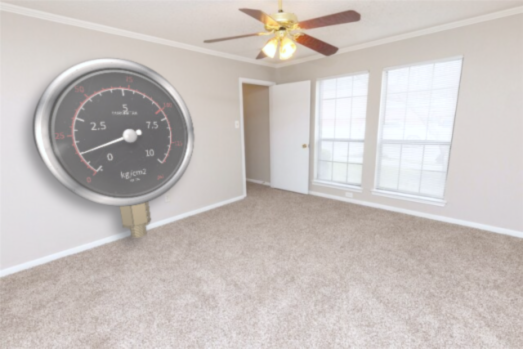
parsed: **1** kg/cm²
